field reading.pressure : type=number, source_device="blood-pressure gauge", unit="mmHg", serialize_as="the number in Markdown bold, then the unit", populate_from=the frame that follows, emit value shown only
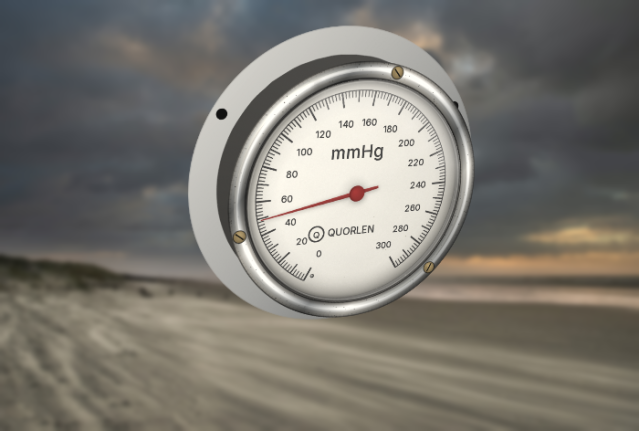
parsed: **50** mmHg
